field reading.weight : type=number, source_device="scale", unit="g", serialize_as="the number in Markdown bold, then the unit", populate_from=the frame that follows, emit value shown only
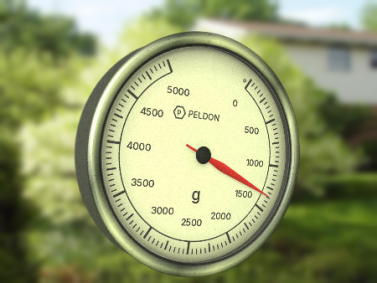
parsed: **1350** g
